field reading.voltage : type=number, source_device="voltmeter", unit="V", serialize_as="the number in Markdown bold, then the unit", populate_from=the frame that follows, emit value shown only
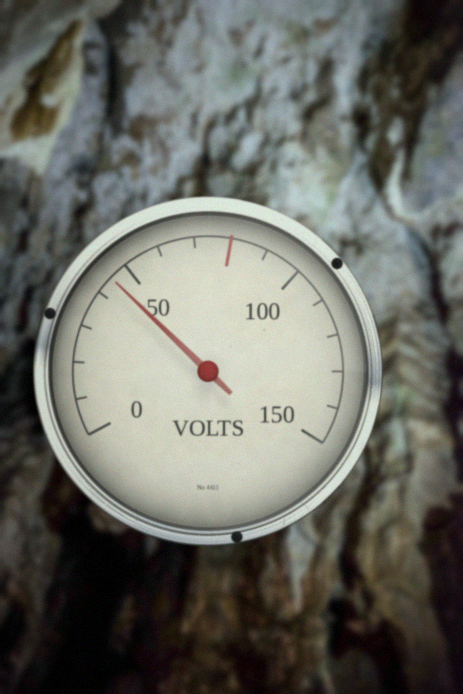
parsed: **45** V
